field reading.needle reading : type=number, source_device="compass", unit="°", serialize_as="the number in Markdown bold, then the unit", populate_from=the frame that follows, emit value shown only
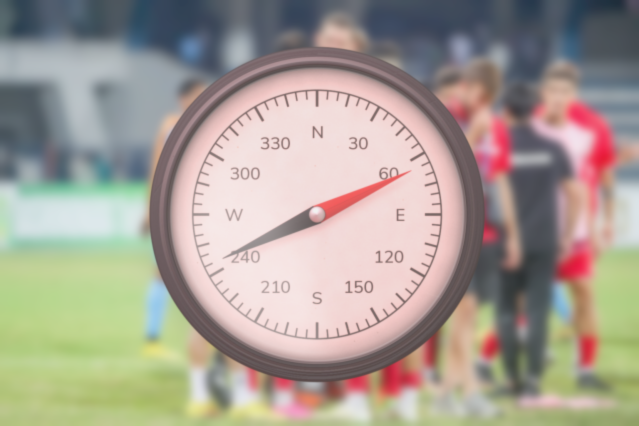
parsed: **65** °
